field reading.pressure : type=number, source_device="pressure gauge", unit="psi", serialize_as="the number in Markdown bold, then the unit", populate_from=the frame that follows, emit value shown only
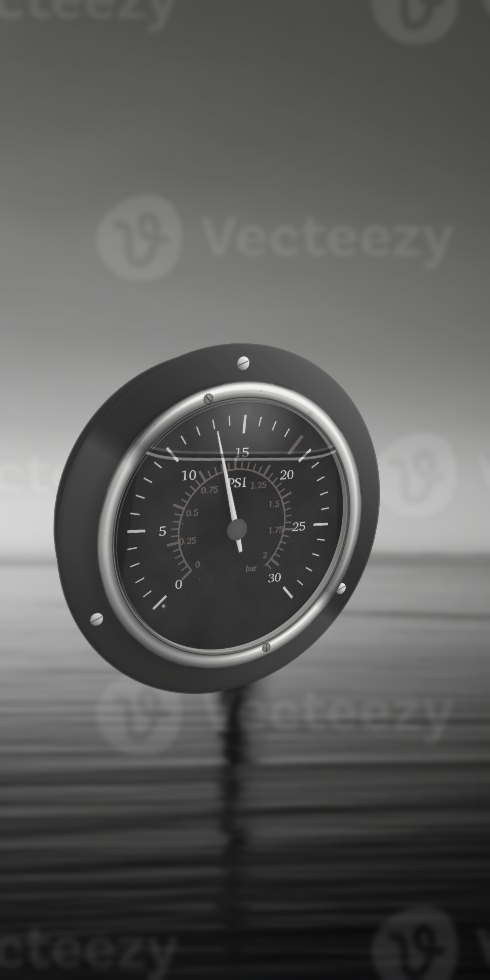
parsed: **13** psi
